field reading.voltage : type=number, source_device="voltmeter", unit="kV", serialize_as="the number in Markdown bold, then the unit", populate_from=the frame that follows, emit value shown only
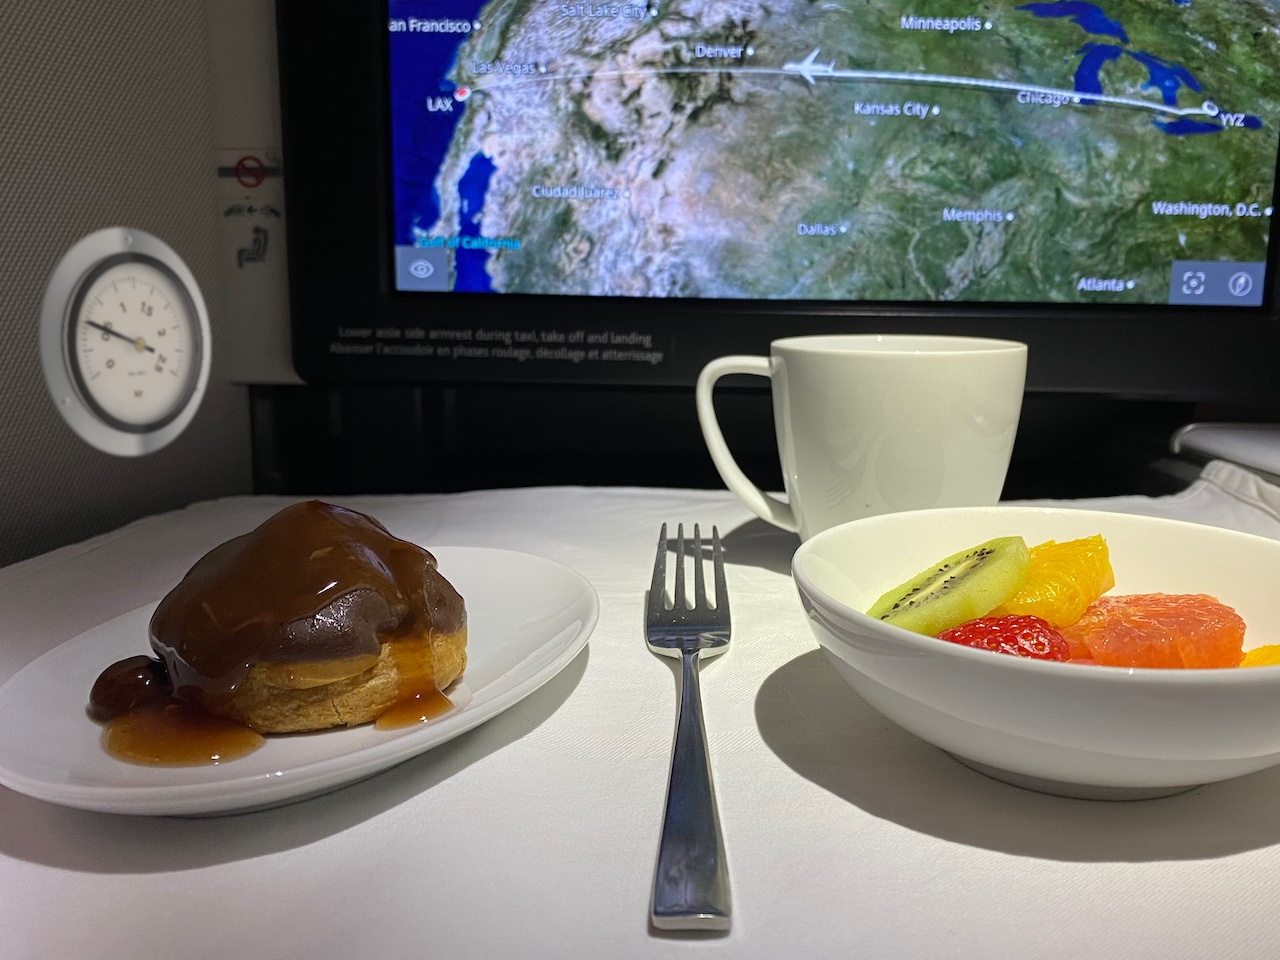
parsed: **0.5** kV
